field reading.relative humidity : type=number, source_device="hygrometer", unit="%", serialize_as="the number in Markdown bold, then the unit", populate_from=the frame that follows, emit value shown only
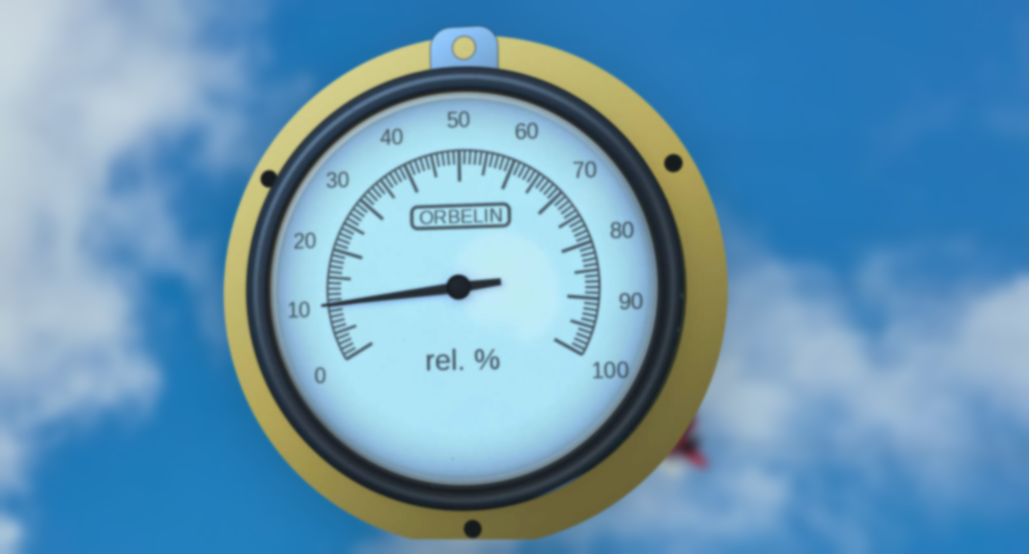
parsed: **10** %
